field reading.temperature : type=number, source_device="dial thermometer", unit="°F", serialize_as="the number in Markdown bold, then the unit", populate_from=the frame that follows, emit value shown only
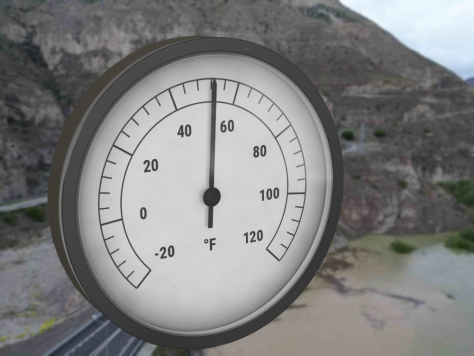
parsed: **52** °F
